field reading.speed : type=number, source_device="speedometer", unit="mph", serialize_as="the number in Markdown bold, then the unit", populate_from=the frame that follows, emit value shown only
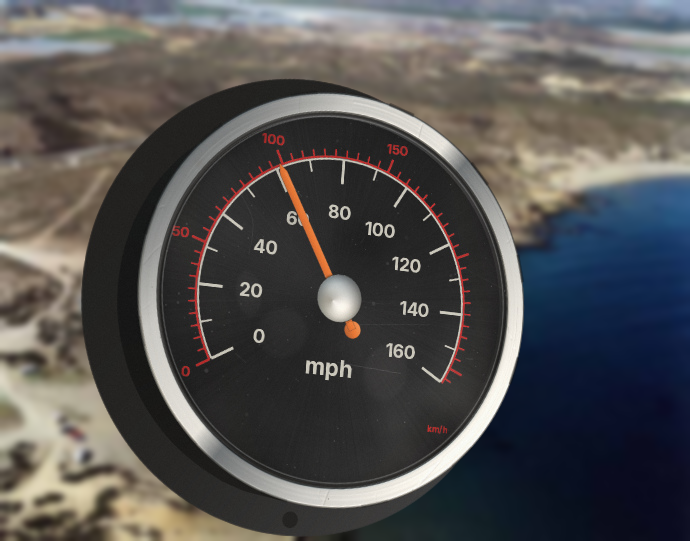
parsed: **60** mph
